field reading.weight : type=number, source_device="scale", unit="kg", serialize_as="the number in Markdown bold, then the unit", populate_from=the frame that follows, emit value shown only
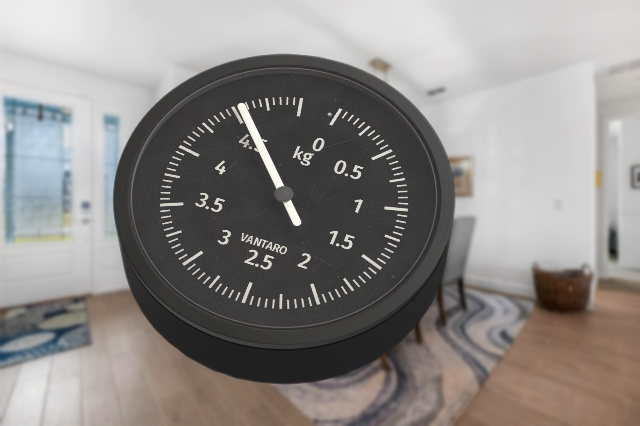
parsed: **4.55** kg
